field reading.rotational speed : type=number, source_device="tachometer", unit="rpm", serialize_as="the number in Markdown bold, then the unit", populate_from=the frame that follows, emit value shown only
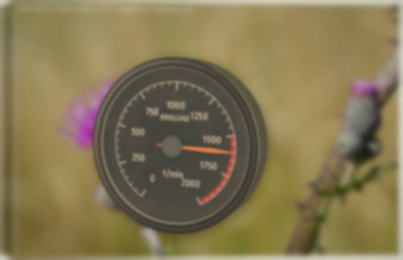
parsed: **1600** rpm
